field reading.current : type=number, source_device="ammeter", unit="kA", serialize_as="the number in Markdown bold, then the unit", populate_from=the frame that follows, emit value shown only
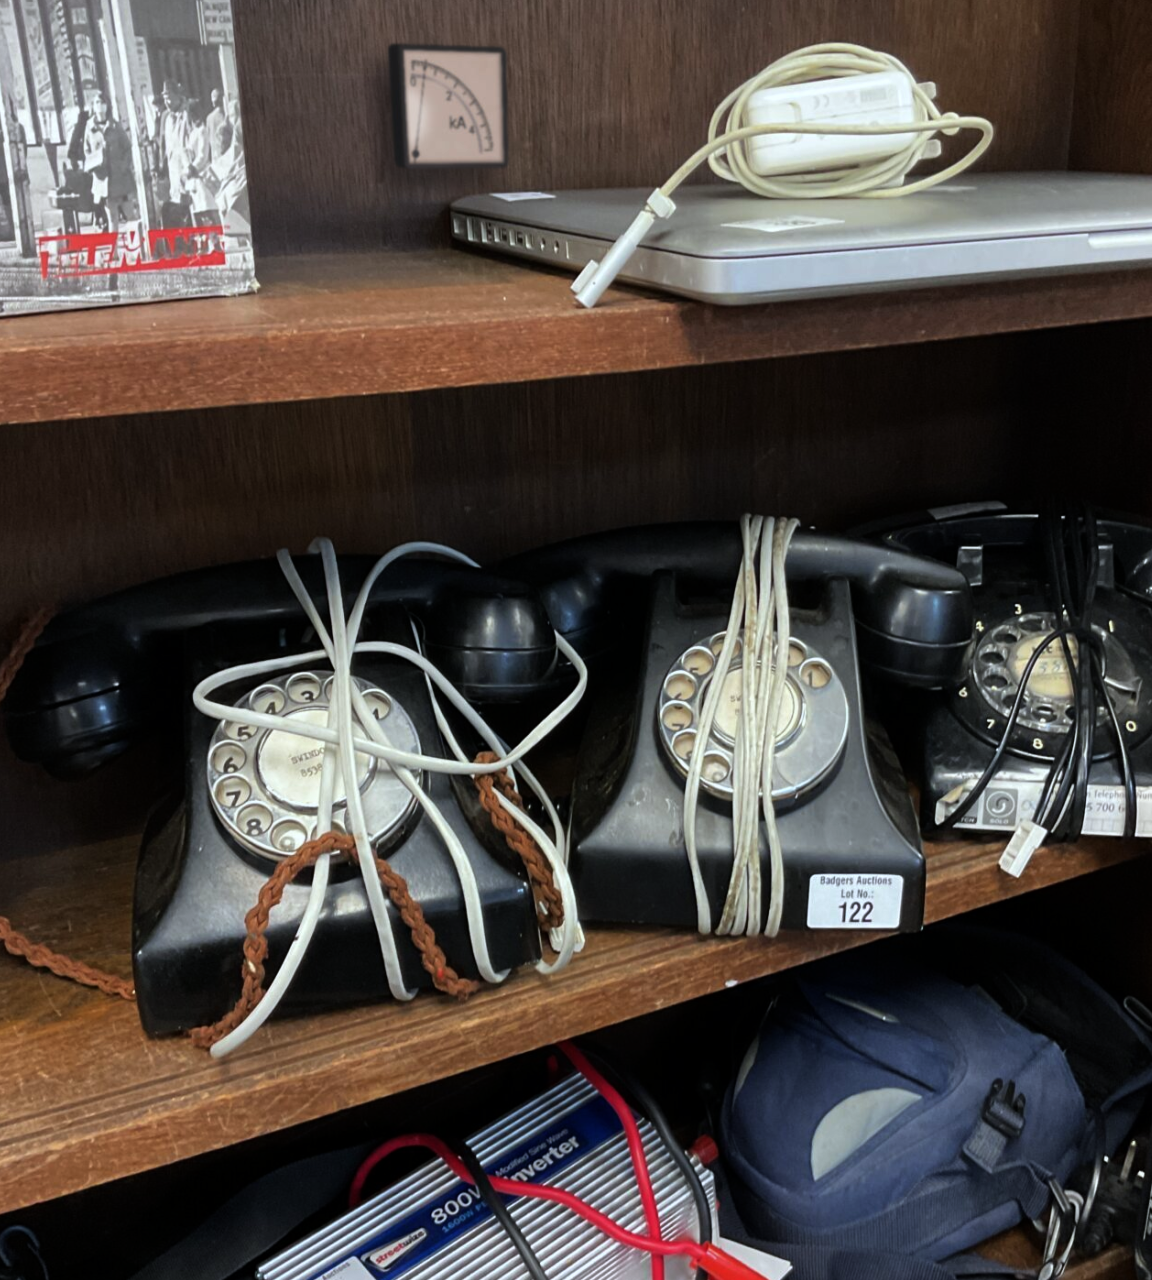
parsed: **0.5** kA
